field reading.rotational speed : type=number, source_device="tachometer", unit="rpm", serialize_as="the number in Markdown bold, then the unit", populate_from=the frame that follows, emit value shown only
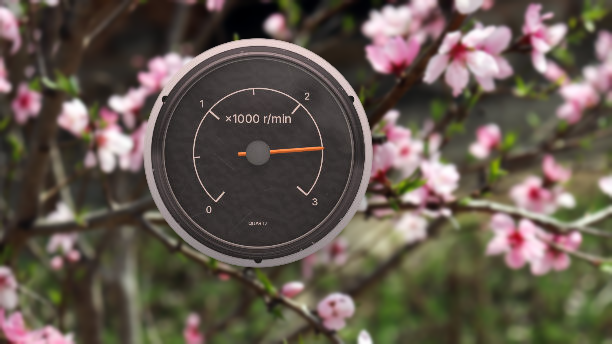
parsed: **2500** rpm
